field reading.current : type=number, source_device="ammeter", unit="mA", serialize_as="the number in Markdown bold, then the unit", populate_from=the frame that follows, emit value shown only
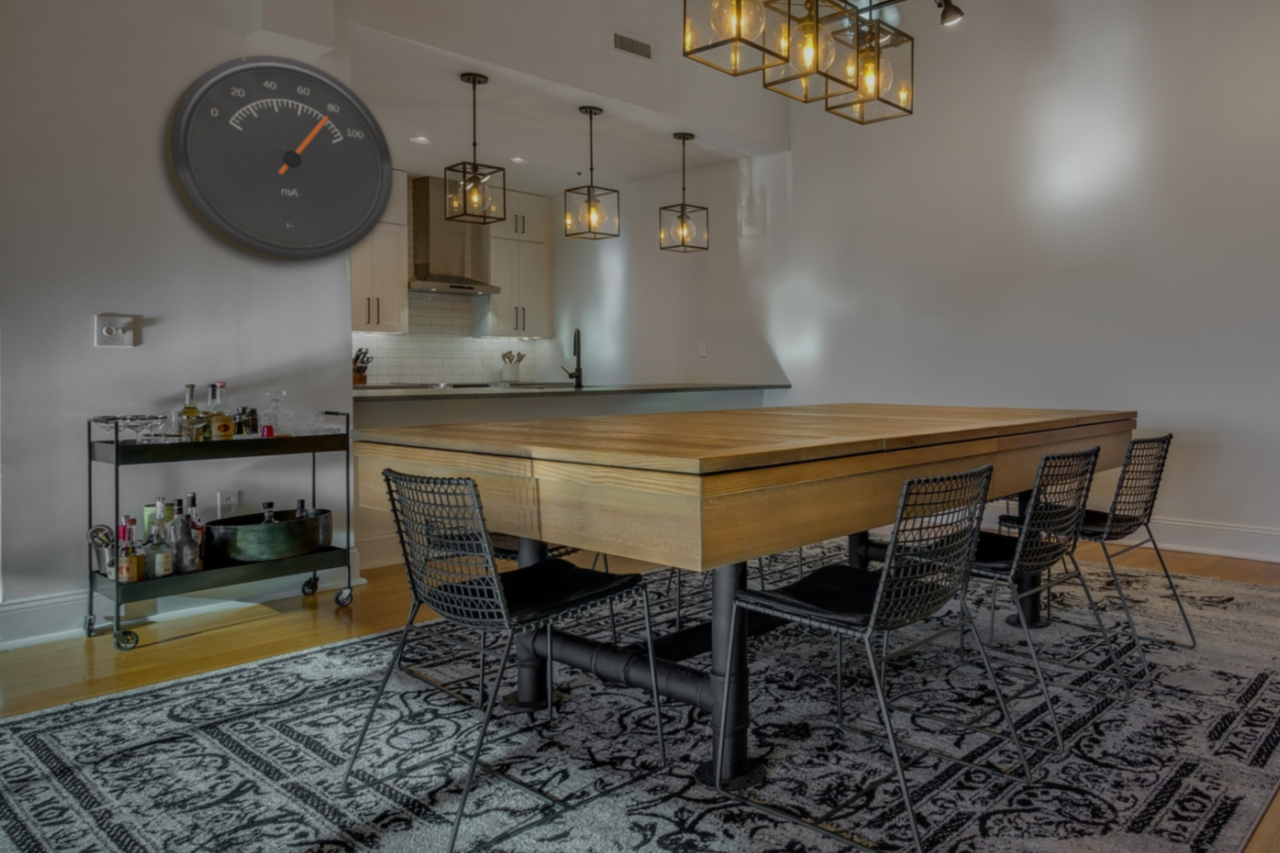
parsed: **80** mA
